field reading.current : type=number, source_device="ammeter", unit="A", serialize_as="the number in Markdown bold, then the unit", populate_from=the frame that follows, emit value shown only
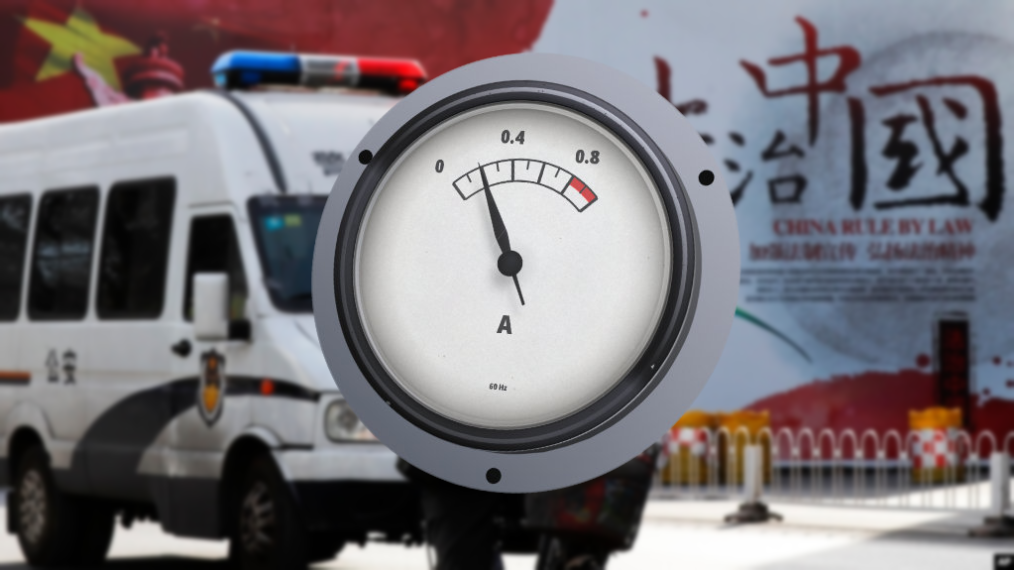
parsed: **0.2** A
